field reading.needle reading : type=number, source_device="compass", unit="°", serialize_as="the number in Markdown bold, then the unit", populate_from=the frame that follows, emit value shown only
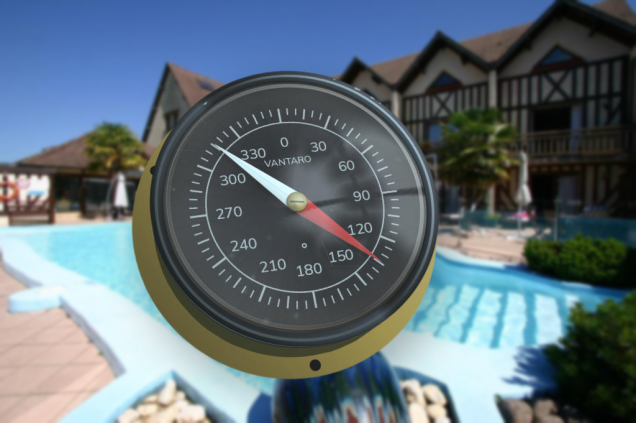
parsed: **135** °
